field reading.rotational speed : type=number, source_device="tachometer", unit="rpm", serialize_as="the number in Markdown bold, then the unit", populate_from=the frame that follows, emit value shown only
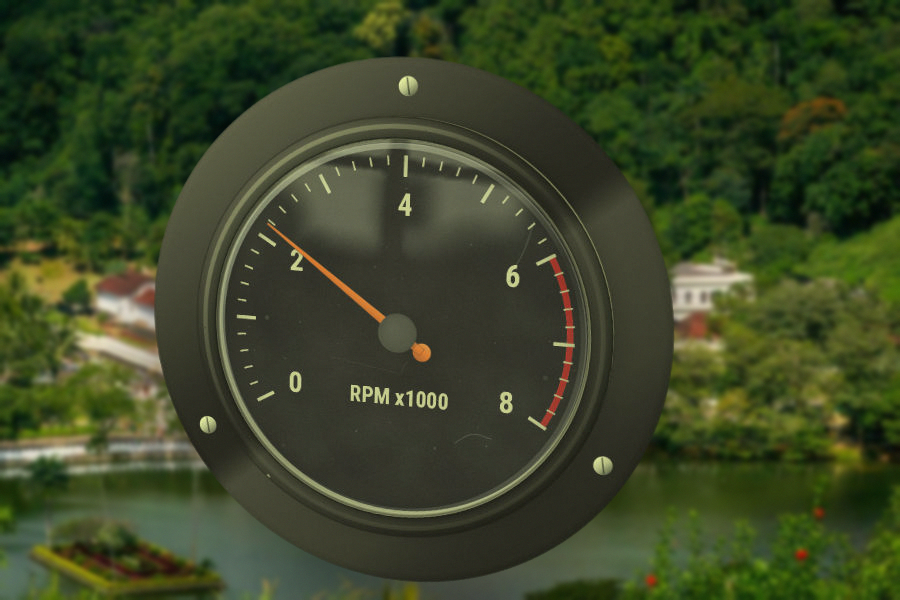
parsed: **2200** rpm
